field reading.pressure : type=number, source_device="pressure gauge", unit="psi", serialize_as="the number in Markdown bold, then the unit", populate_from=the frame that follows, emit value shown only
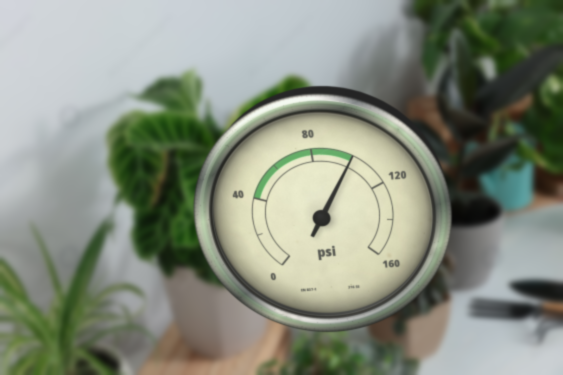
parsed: **100** psi
